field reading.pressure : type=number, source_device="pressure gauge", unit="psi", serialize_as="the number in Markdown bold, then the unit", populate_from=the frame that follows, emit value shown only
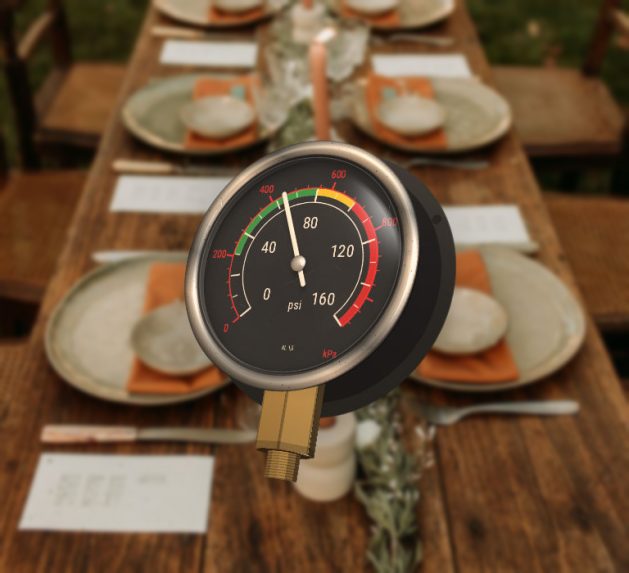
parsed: **65** psi
